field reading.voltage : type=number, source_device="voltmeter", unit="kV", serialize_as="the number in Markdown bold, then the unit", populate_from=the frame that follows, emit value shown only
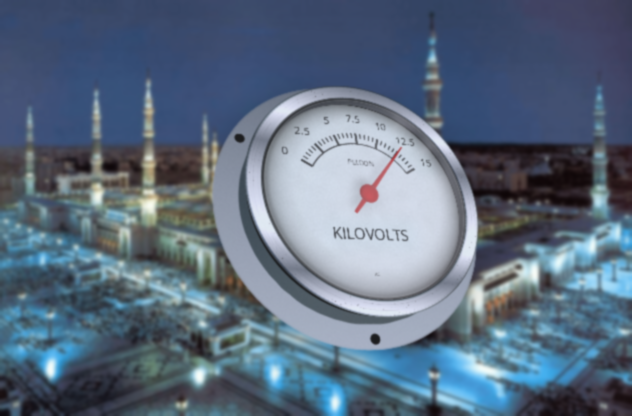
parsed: **12.5** kV
